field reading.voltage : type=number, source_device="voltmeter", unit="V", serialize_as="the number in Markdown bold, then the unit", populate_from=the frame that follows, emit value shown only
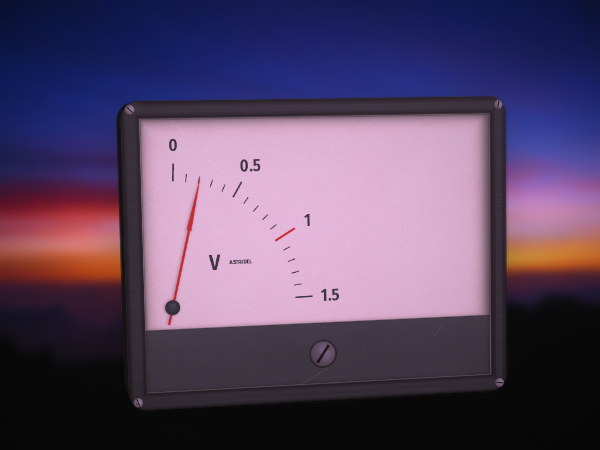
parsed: **0.2** V
